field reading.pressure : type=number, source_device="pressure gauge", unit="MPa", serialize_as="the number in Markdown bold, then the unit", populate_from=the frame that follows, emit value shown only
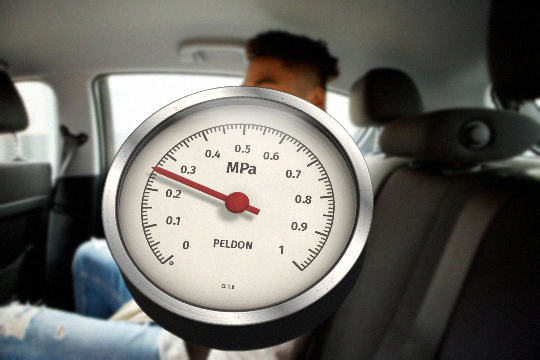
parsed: **0.25** MPa
